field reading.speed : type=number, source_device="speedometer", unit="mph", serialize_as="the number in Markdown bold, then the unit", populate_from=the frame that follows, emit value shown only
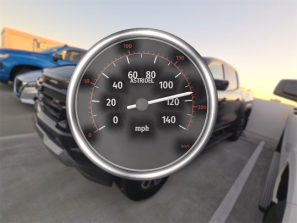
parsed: **115** mph
